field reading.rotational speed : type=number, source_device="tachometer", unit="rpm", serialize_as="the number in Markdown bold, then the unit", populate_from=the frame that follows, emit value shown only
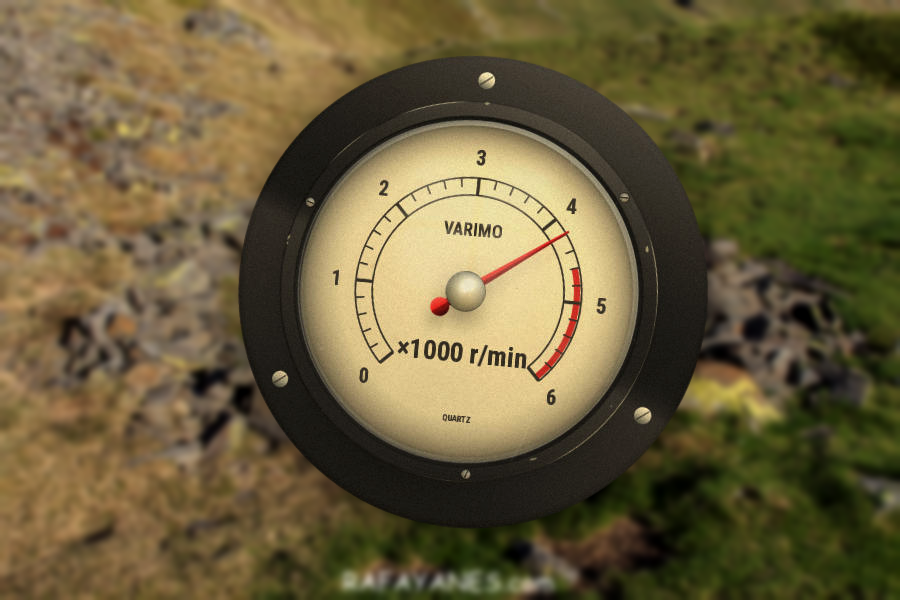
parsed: **4200** rpm
